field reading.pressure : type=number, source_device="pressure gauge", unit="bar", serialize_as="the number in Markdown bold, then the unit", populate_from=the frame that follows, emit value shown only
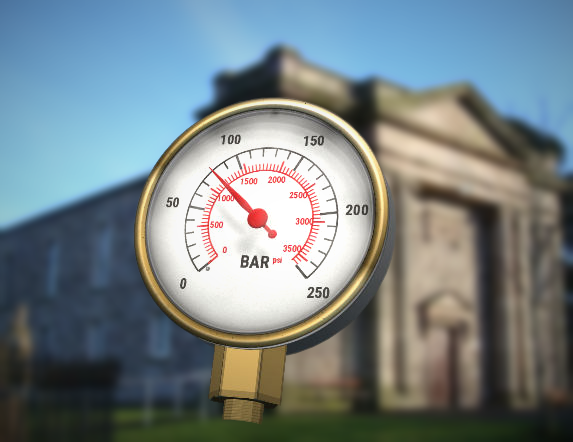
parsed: **80** bar
